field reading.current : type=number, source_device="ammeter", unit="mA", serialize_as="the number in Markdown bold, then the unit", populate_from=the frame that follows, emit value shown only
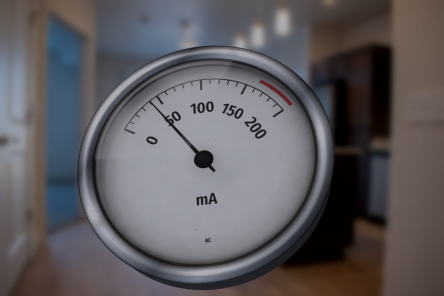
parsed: **40** mA
